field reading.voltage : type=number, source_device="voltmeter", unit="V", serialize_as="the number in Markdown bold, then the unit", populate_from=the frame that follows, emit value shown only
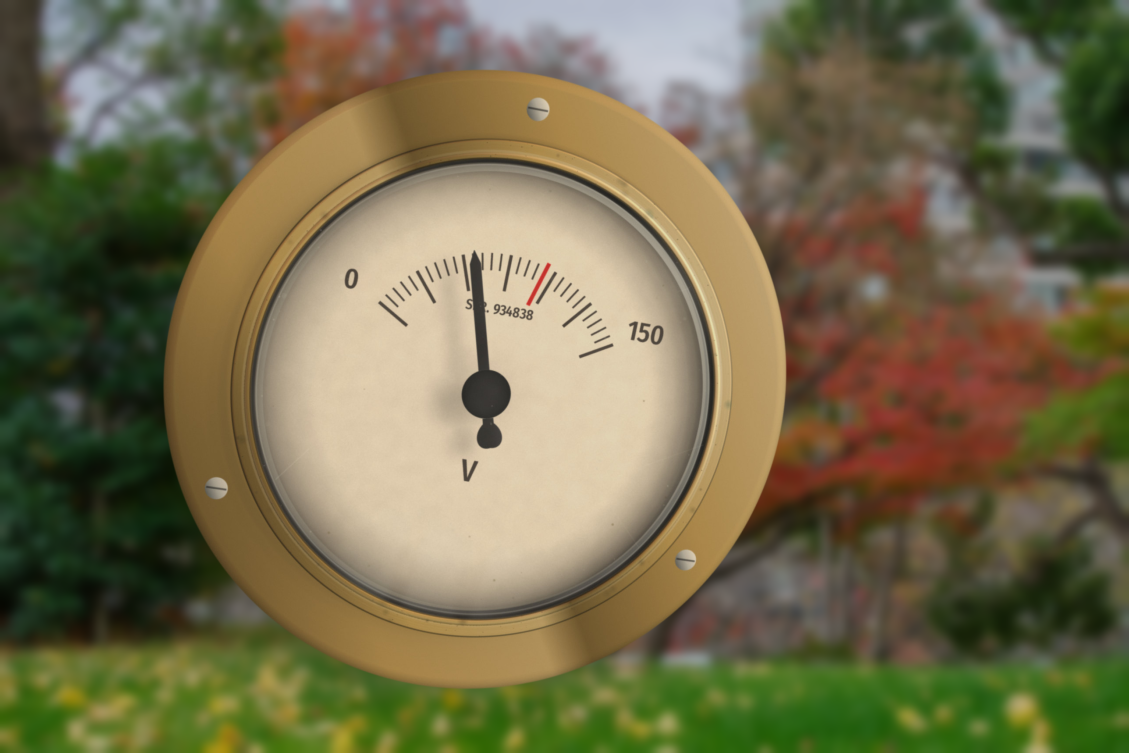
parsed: **55** V
